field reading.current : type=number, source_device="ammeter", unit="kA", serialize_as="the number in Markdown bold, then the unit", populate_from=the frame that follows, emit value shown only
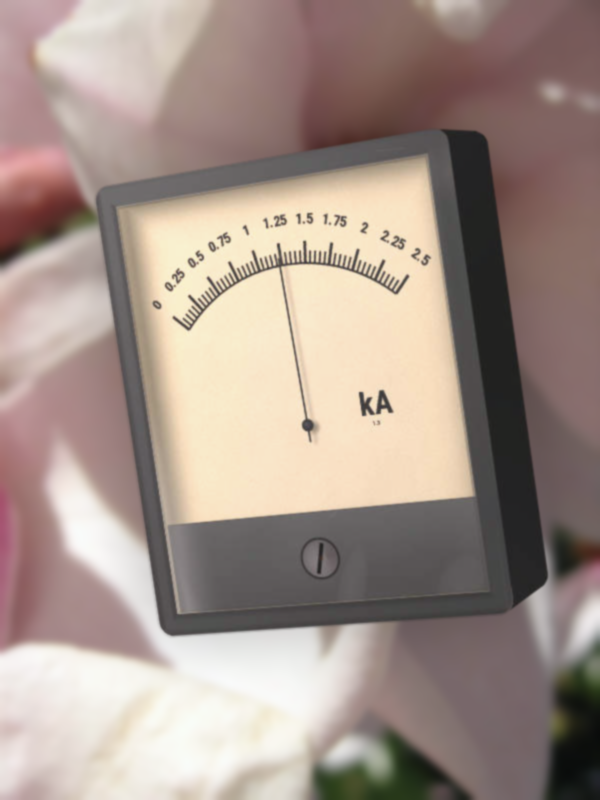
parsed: **1.25** kA
